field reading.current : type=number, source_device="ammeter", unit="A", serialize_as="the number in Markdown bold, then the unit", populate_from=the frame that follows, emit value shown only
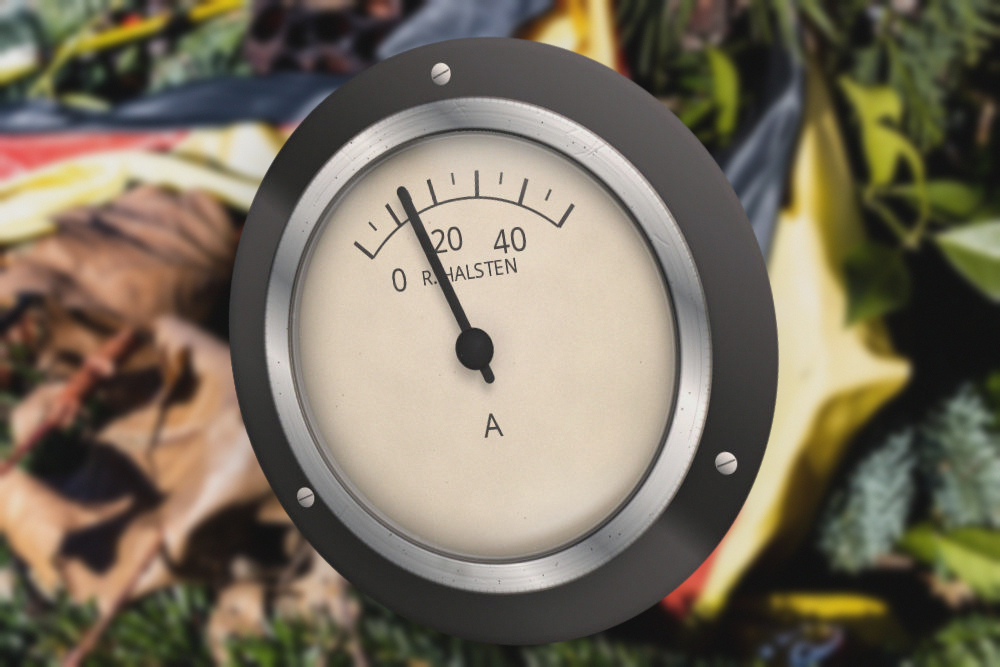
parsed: **15** A
